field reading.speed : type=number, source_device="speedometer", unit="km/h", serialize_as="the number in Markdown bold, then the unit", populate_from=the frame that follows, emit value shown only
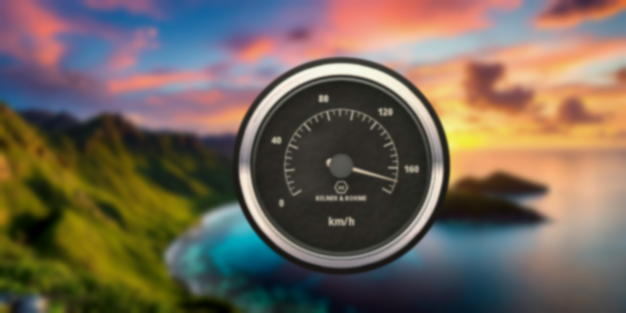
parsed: **170** km/h
